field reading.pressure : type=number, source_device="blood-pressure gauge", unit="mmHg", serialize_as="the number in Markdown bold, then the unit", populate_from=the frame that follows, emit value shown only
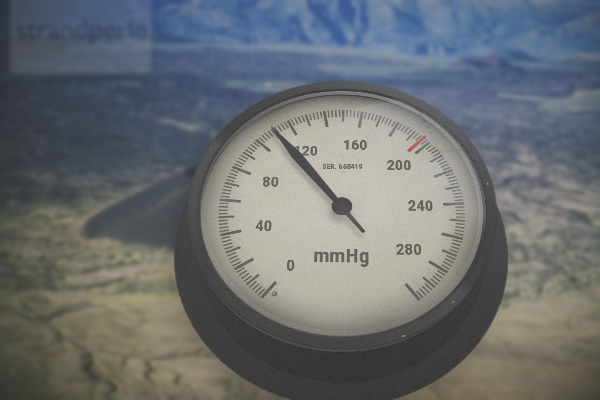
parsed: **110** mmHg
